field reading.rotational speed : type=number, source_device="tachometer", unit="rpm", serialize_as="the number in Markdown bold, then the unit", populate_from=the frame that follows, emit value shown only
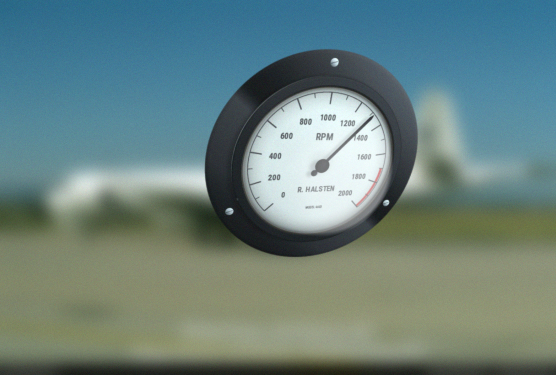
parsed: **1300** rpm
